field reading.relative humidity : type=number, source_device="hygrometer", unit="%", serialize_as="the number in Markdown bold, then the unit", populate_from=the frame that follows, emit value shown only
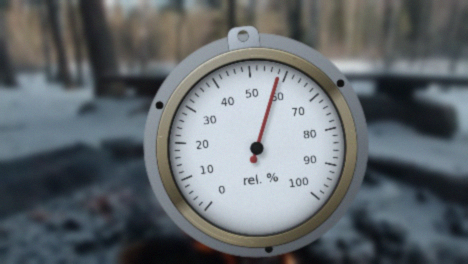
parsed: **58** %
